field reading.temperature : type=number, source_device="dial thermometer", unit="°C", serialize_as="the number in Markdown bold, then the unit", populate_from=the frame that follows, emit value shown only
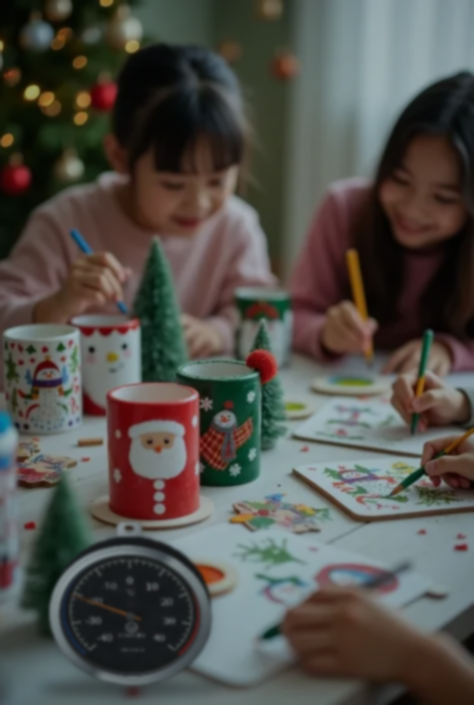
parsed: **-20** °C
